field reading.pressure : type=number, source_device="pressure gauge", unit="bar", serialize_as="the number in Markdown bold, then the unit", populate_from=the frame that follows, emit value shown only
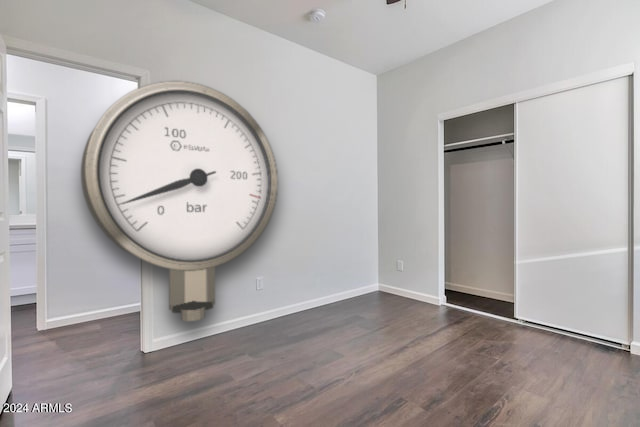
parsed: **20** bar
